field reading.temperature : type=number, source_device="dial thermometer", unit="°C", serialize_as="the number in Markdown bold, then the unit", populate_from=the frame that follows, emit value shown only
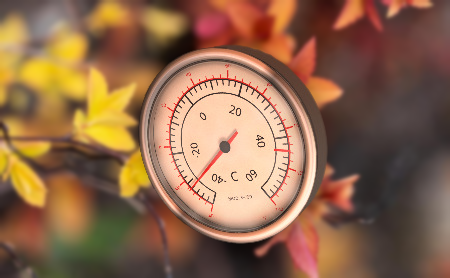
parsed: **-32** °C
